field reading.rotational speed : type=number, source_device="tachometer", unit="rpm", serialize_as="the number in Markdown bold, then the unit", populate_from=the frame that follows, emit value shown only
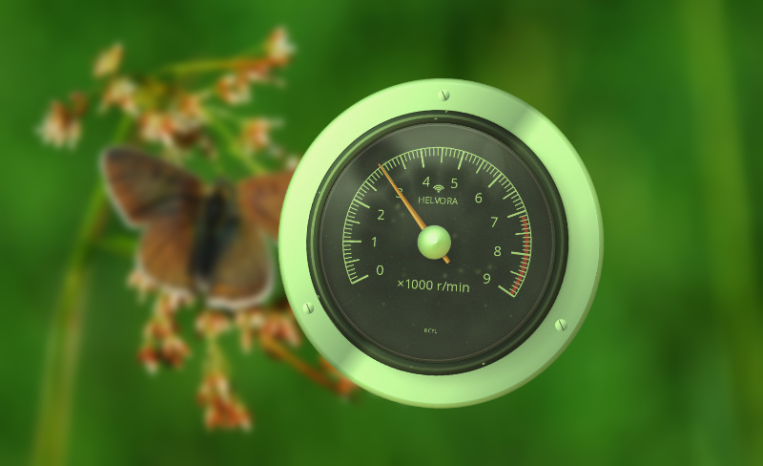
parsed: **3000** rpm
